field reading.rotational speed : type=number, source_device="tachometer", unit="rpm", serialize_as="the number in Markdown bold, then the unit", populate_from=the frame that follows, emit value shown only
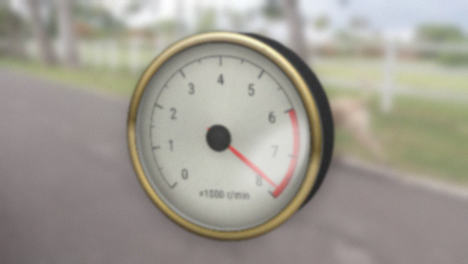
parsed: **7750** rpm
